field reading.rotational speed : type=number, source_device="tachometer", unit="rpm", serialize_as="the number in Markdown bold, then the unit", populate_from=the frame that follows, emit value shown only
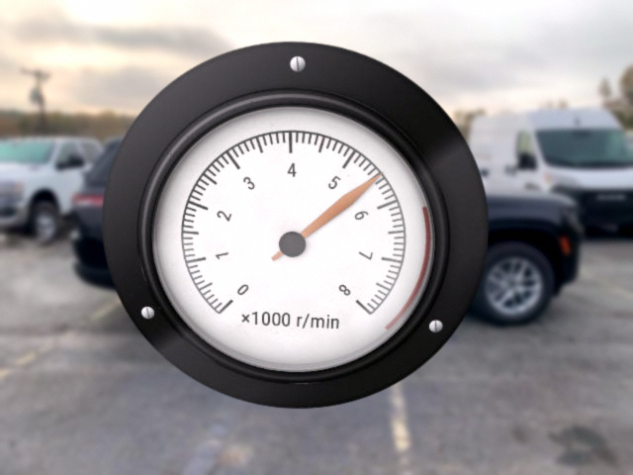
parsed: **5500** rpm
